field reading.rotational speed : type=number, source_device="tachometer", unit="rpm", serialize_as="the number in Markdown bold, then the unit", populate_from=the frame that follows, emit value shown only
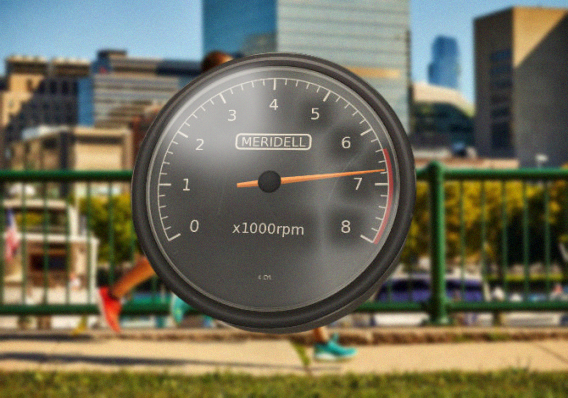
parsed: **6800** rpm
